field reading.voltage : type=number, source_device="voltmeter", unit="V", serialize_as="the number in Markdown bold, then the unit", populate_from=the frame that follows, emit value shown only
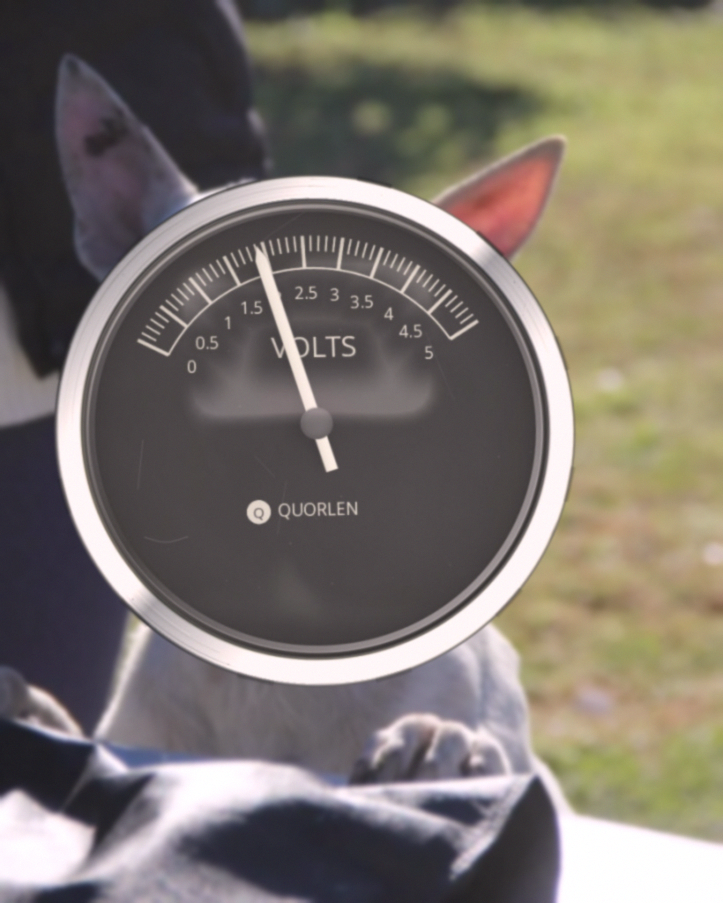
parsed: **1.9** V
